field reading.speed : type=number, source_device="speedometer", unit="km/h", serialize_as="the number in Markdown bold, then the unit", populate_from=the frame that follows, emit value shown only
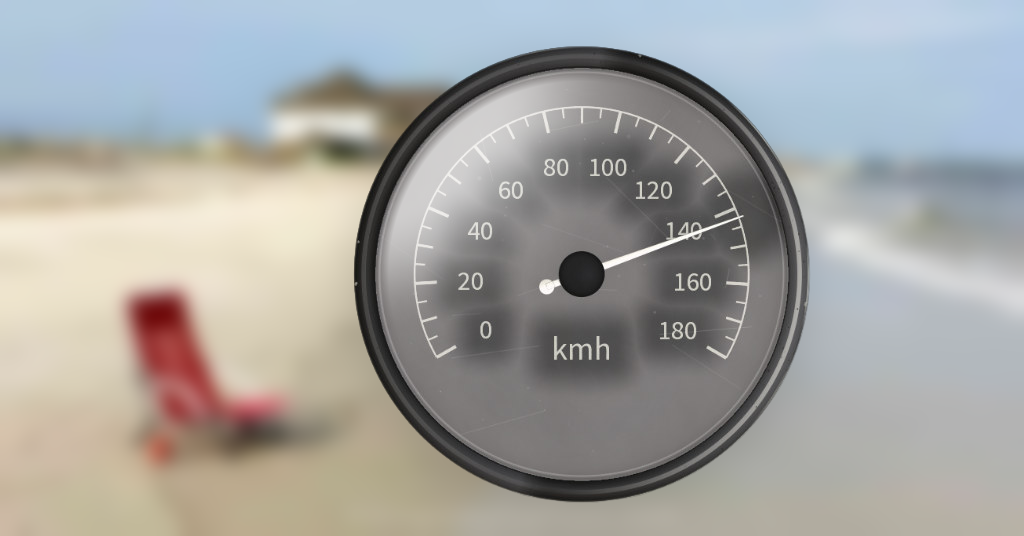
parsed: **142.5** km/h
